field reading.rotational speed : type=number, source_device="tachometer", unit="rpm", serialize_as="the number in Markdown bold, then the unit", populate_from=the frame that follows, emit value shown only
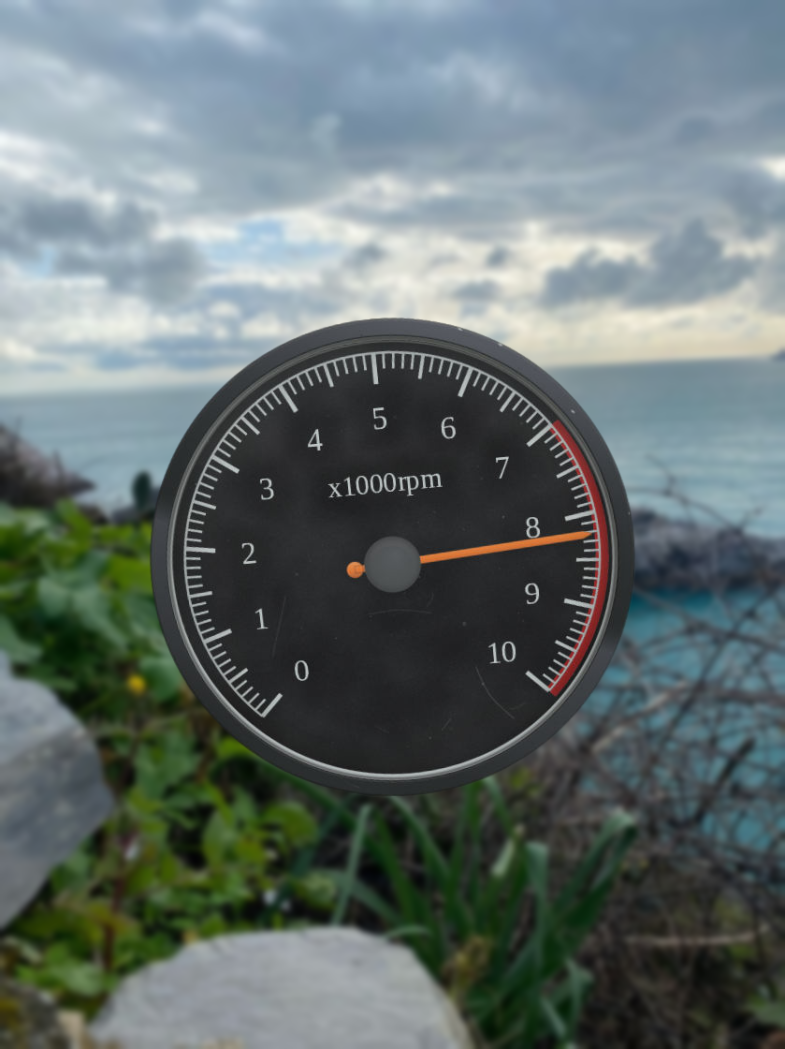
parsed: **8200** rpm
